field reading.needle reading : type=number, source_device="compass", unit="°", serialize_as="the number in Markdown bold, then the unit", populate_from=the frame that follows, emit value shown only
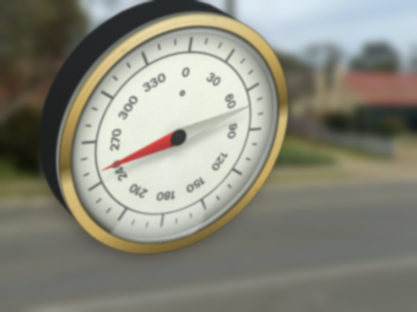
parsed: **250** °
